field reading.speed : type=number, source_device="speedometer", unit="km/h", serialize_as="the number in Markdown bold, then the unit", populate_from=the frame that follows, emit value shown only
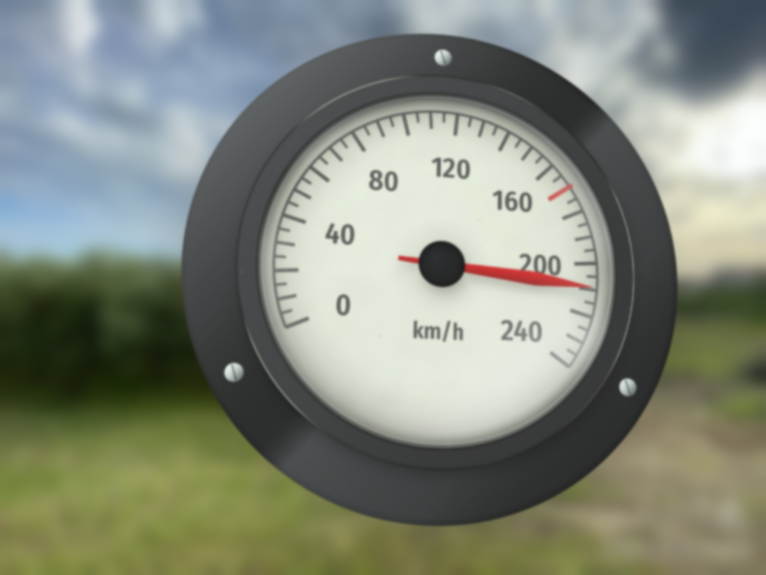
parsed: **210** km/h
